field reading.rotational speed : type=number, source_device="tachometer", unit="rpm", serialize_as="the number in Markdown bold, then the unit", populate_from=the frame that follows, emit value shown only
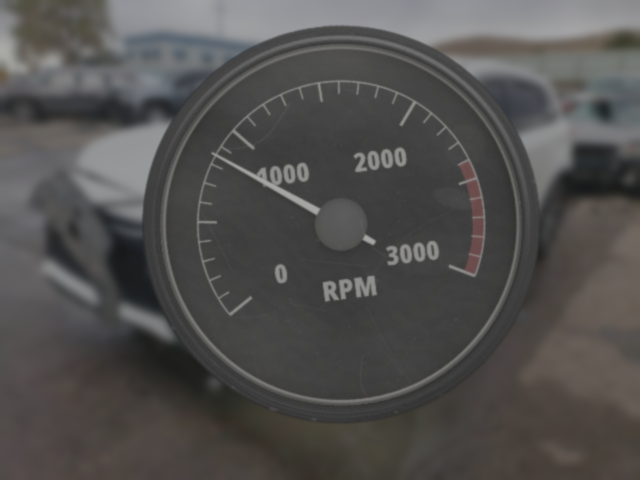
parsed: **850** rpm
